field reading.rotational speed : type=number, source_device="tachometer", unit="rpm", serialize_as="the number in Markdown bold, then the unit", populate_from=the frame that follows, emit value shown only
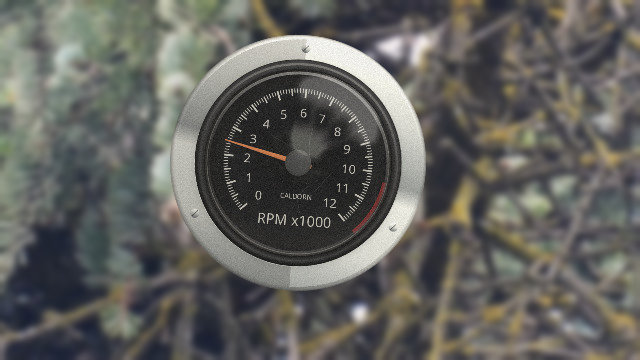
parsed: **2500** rpm
